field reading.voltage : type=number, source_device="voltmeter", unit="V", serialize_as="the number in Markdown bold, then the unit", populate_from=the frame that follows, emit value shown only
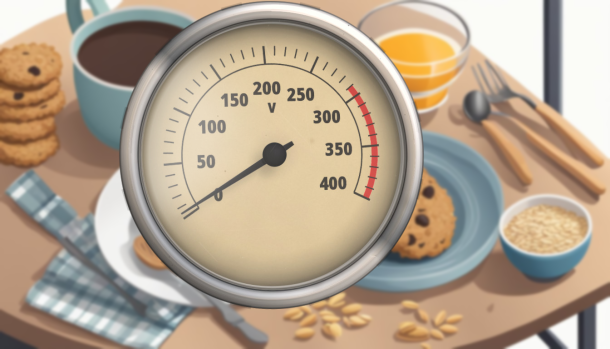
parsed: **5** V
